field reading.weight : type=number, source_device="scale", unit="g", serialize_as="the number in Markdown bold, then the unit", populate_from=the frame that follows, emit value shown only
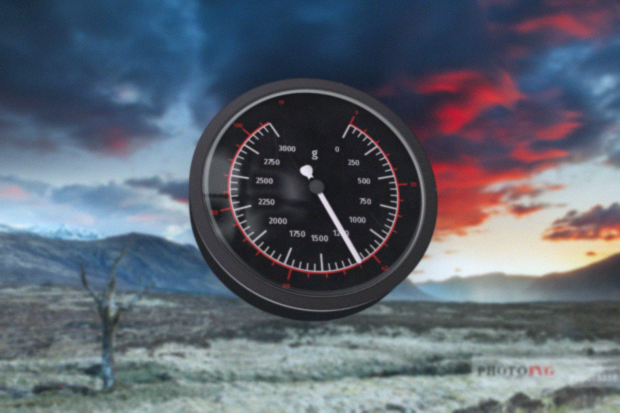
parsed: **1250** g
